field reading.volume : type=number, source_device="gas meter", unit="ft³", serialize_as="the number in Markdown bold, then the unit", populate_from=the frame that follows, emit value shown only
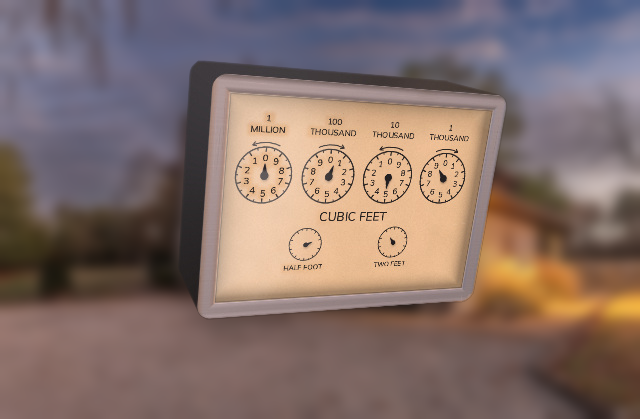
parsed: **4900** ft³
